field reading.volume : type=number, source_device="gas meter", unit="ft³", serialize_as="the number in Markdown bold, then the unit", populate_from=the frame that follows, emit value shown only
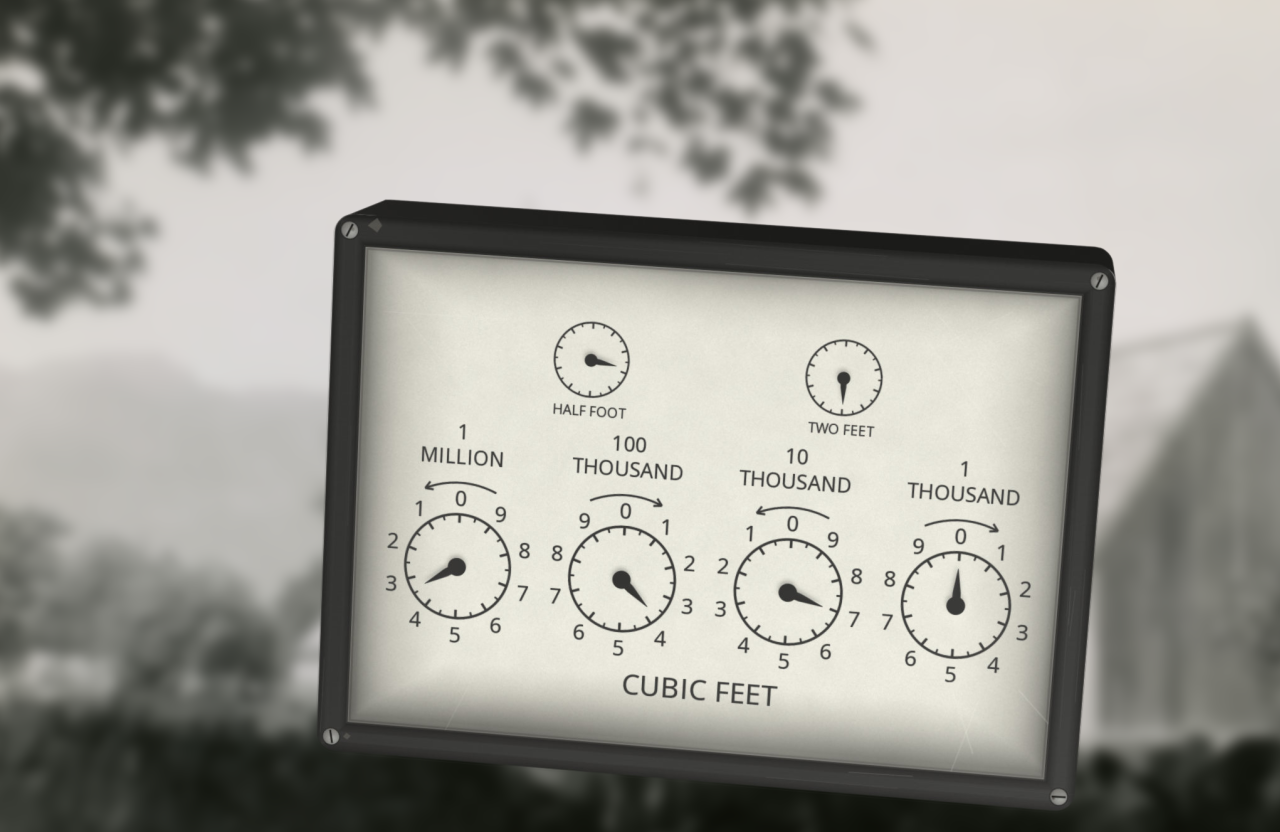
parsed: **337000** ft³
